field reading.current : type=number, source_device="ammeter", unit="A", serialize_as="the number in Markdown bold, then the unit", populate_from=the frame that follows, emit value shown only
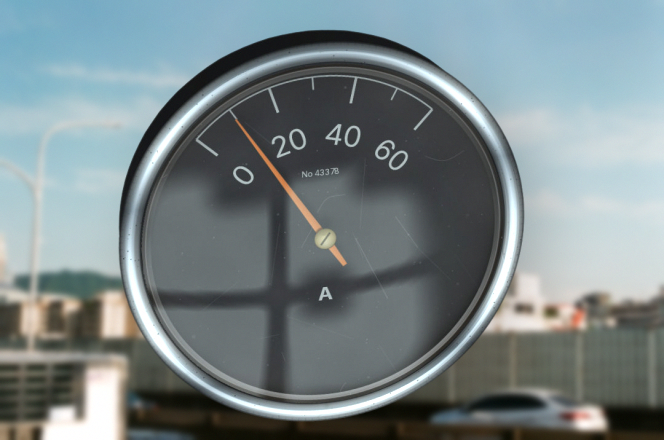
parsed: **10** A
